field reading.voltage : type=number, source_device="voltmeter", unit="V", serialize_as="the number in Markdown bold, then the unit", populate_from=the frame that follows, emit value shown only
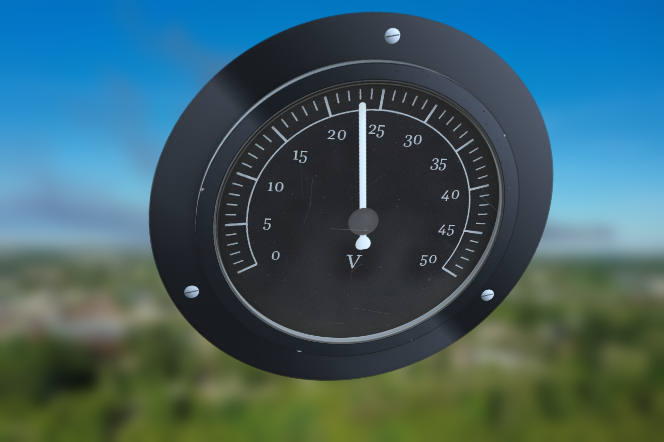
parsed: **23** V
